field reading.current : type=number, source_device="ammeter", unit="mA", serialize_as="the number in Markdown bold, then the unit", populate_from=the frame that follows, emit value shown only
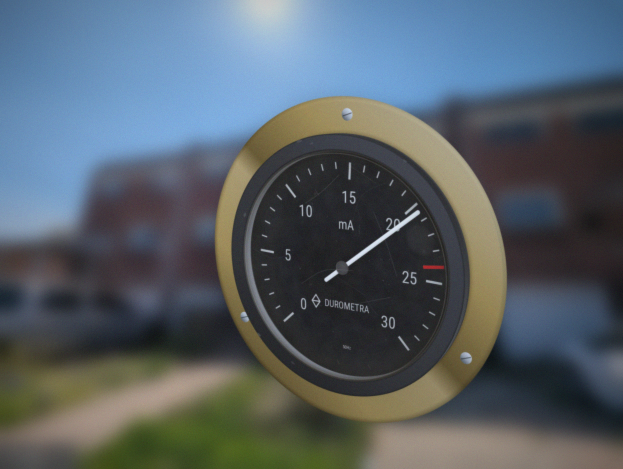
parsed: **20.5** mA
